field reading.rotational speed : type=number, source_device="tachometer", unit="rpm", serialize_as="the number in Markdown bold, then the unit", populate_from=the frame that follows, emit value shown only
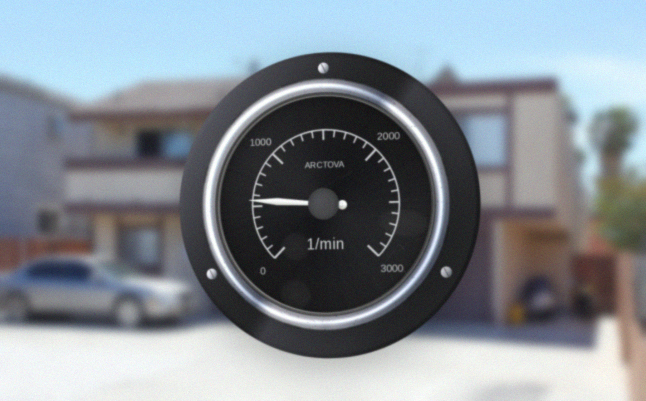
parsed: **550** rpm
